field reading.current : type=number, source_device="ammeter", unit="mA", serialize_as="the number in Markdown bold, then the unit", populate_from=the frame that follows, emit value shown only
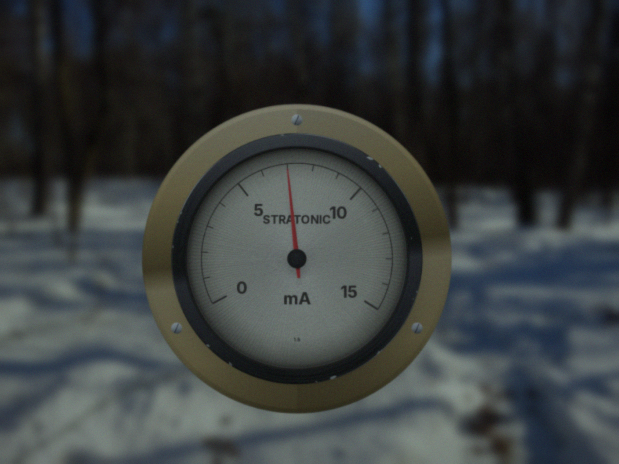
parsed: **7** mA
